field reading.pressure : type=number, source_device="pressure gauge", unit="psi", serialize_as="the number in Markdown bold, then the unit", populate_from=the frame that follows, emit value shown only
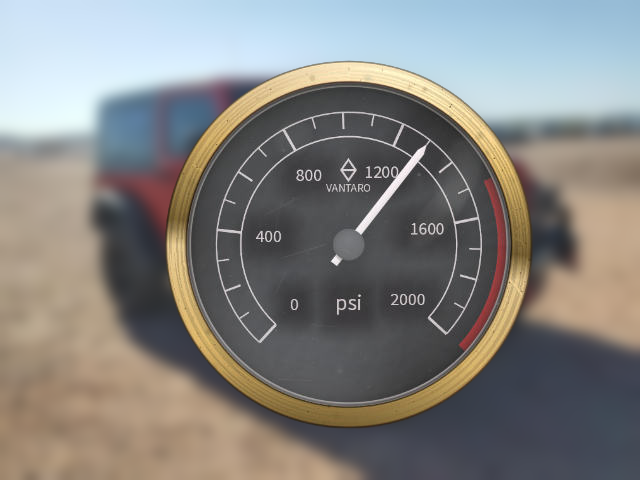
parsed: **1300** psi
